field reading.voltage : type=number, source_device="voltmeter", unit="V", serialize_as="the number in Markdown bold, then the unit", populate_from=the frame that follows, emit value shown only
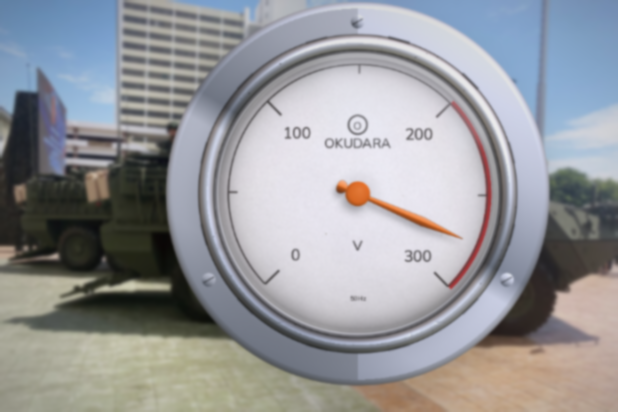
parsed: **275** V
